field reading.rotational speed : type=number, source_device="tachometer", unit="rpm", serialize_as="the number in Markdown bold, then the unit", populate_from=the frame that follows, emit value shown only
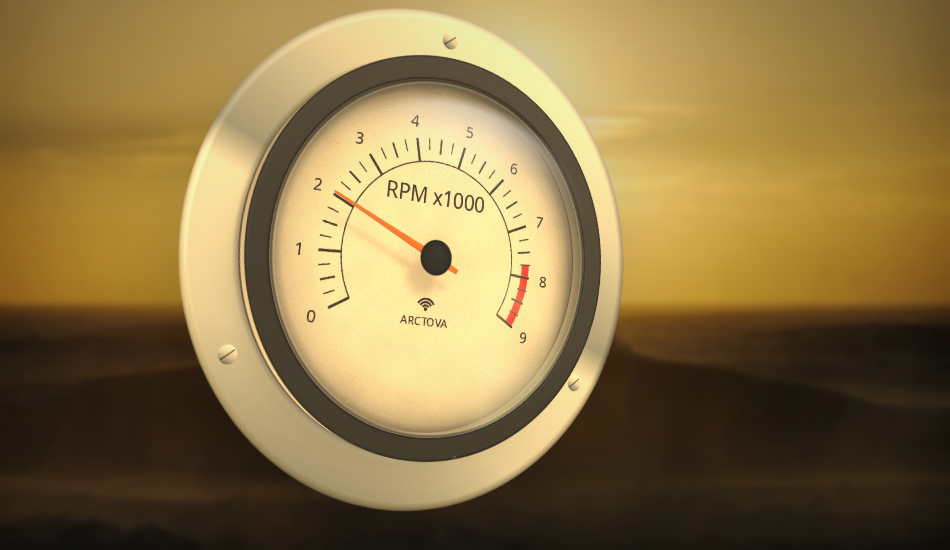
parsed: **2000** rpm
